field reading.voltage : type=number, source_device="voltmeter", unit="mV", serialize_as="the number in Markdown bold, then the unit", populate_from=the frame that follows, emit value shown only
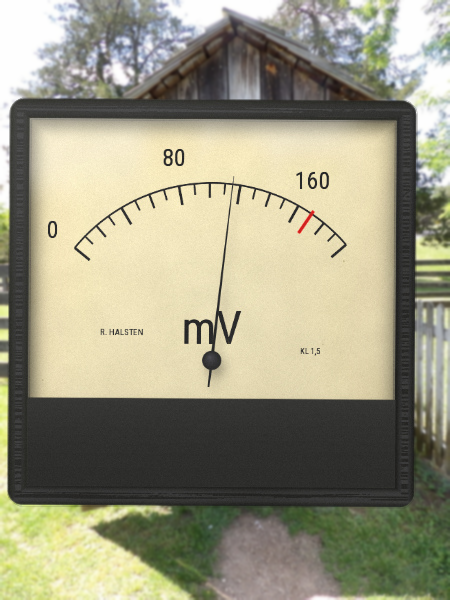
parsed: **115** mV
